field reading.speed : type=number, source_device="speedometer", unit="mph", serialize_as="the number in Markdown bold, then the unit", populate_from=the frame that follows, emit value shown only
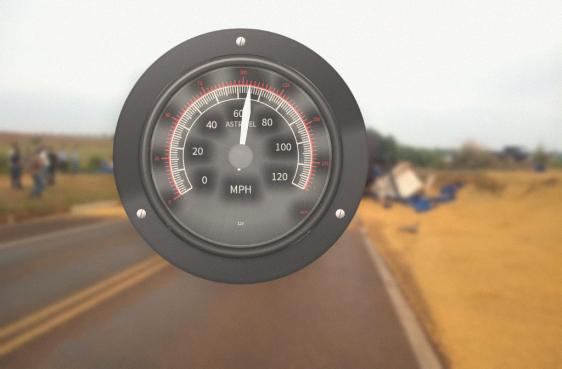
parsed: **65** mph
